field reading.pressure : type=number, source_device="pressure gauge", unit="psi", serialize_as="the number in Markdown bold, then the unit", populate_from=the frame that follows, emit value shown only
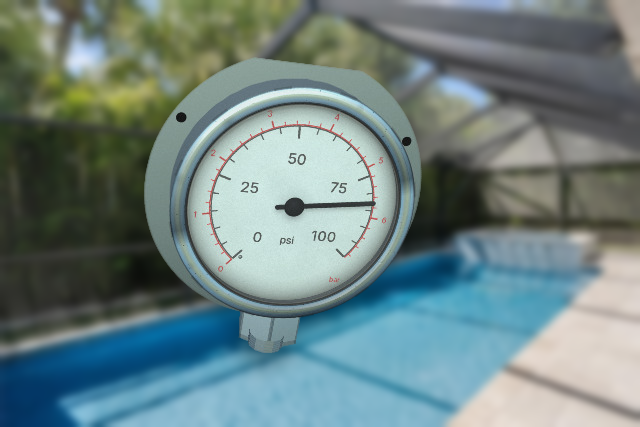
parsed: **82.5** psi
